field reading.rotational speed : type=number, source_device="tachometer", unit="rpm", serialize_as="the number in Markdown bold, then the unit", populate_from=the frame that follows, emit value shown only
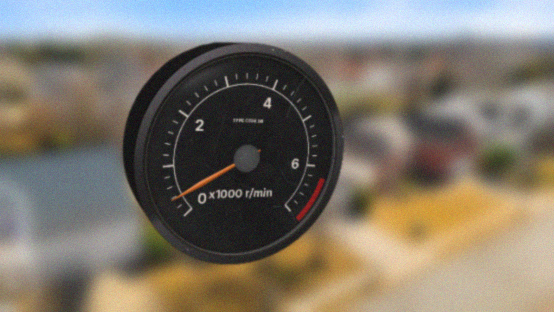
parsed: **400** rpm
